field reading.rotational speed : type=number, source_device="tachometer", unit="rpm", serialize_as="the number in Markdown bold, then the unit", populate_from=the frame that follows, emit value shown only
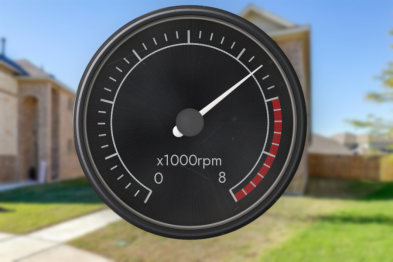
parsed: **5400** rpm
